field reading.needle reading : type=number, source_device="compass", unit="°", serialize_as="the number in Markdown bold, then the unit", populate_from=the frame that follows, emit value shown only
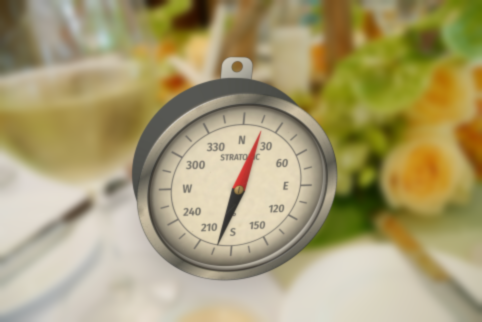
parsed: **15** °
